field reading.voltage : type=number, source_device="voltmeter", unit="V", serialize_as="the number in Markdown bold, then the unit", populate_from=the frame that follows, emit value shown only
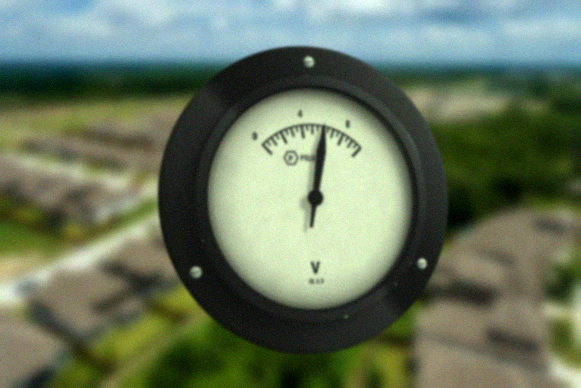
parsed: **6** V
